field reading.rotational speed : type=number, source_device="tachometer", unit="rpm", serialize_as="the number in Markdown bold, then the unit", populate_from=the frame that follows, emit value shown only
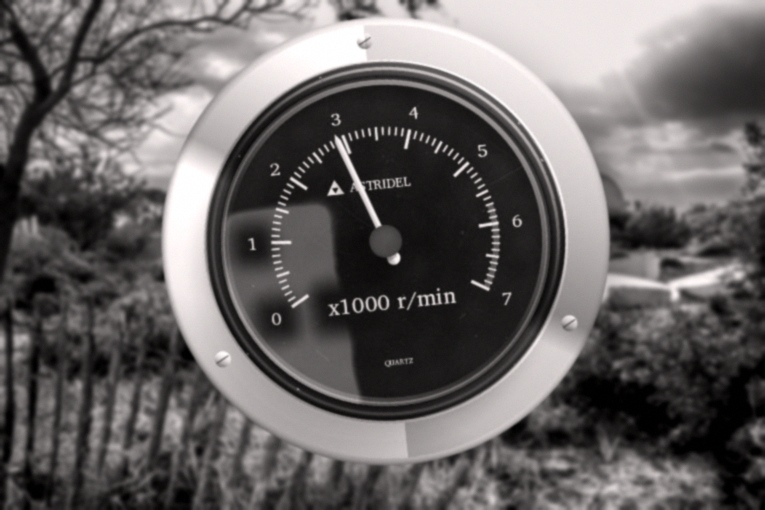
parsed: **2900** rpm
